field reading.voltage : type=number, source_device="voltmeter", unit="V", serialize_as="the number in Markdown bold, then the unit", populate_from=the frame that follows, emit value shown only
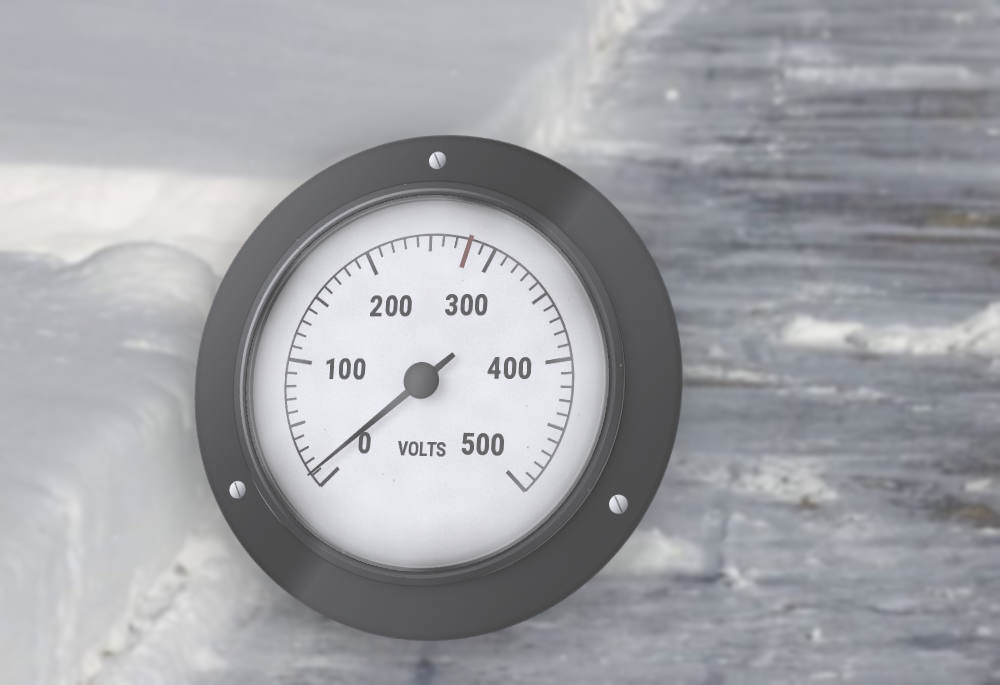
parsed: **10** V
